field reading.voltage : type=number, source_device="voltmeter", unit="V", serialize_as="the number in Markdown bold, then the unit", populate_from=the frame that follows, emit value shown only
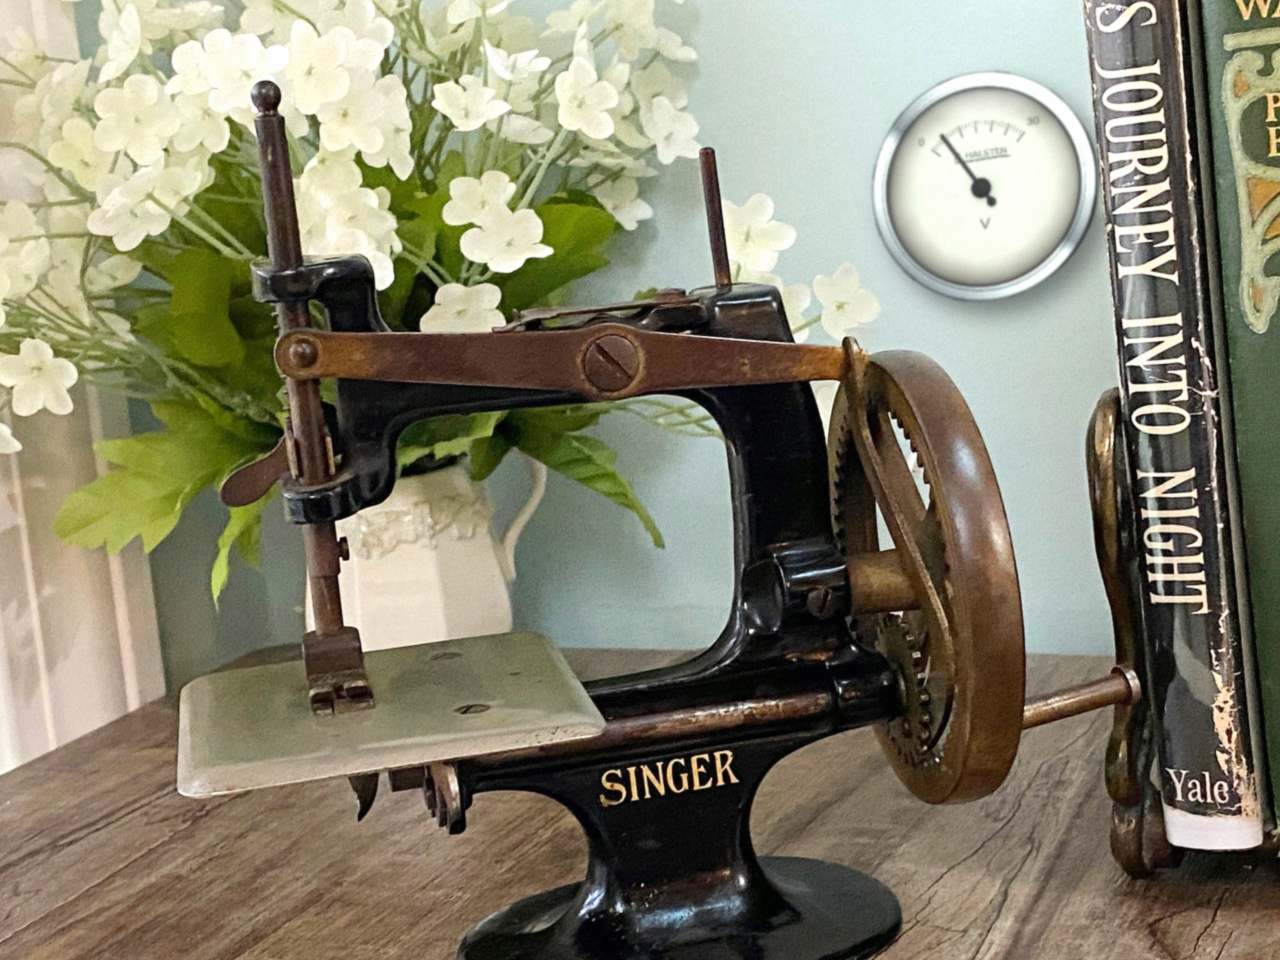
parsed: **5** V
